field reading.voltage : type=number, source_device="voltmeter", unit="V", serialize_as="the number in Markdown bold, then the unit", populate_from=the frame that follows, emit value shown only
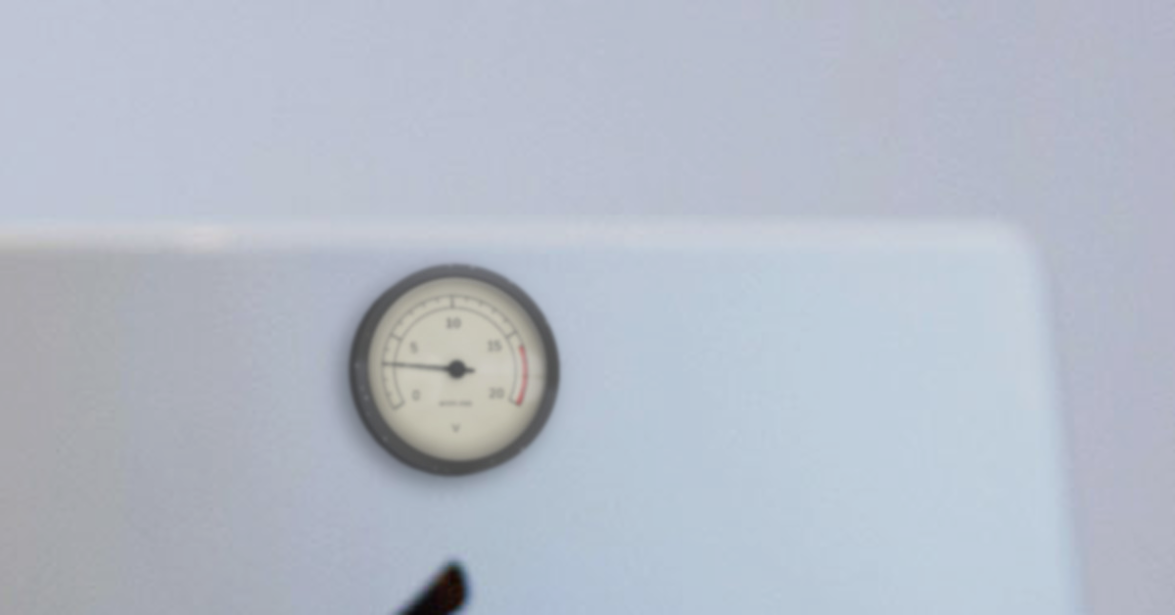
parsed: **3** V
